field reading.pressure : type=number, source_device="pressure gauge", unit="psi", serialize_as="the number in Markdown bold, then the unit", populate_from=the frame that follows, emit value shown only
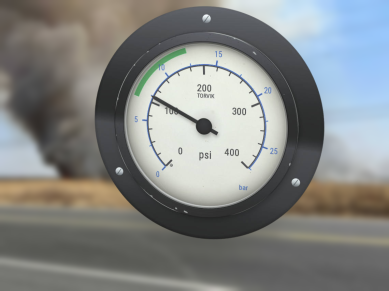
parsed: **110** psi
